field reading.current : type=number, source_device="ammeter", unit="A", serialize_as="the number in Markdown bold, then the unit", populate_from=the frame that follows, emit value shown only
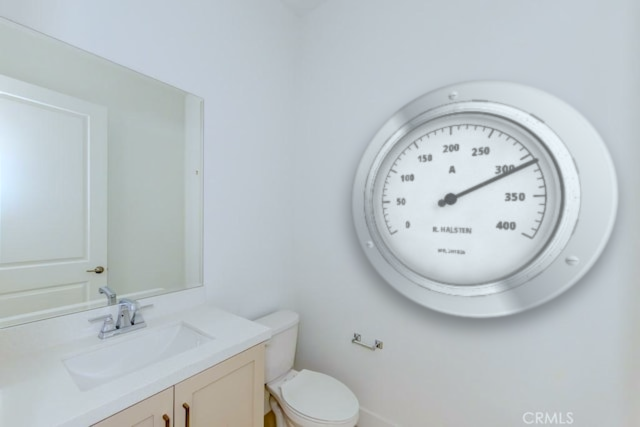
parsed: **310** A
